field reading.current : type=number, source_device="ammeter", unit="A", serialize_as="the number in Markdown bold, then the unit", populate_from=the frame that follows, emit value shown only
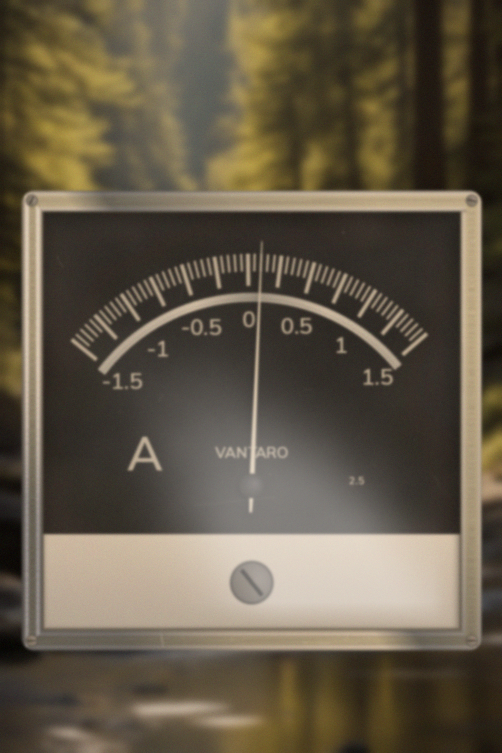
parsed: **0.1** A
